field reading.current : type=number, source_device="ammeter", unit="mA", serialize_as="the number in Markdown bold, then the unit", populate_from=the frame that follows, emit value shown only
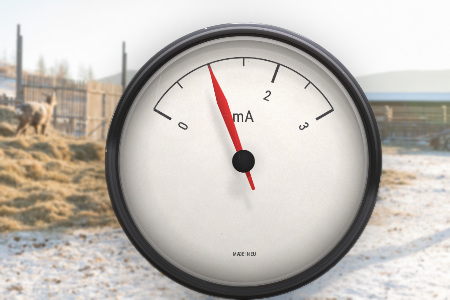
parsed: **1** mA
